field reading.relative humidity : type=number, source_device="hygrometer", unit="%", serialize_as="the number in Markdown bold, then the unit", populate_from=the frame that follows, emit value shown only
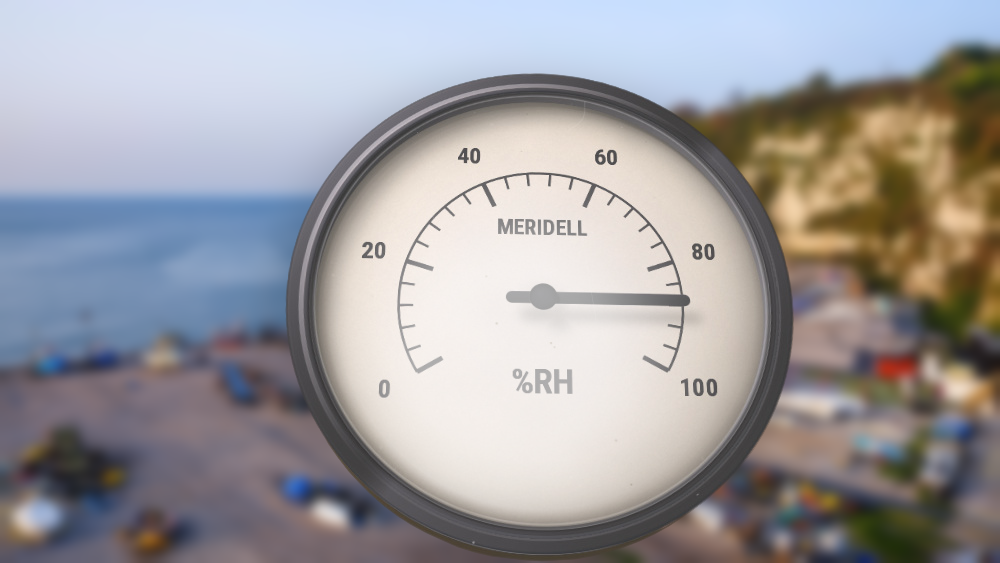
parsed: **88** %
